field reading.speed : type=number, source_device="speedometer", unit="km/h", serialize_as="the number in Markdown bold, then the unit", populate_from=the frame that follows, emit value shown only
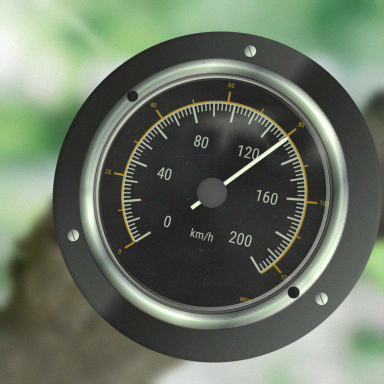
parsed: **130** km/h
